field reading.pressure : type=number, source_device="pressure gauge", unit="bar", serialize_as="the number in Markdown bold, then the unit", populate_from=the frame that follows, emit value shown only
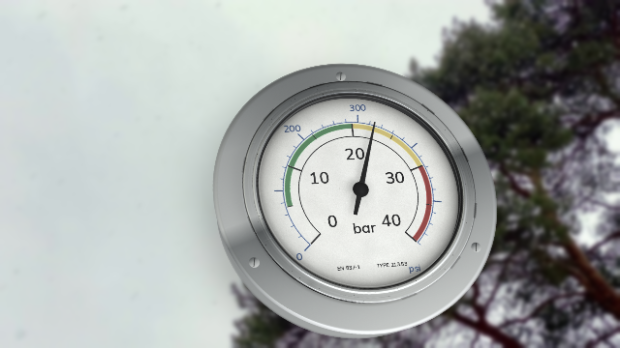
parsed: **22.5** bar
